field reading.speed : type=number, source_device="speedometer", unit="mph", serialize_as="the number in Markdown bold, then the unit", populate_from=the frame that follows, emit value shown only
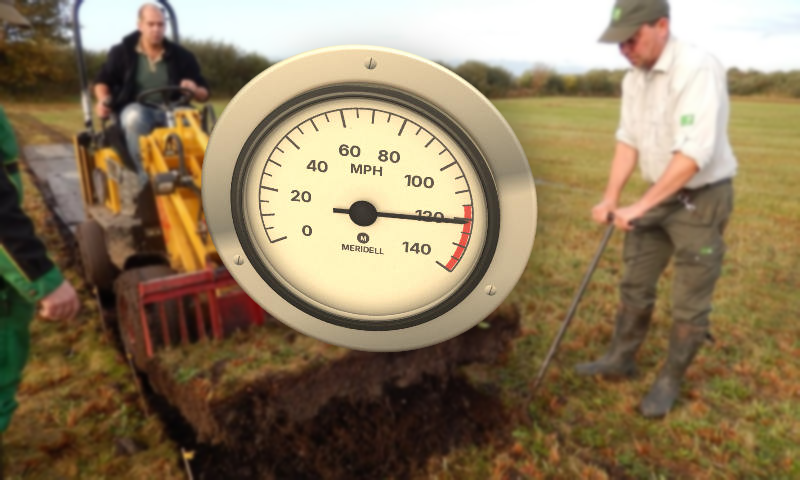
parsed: **120** mph
